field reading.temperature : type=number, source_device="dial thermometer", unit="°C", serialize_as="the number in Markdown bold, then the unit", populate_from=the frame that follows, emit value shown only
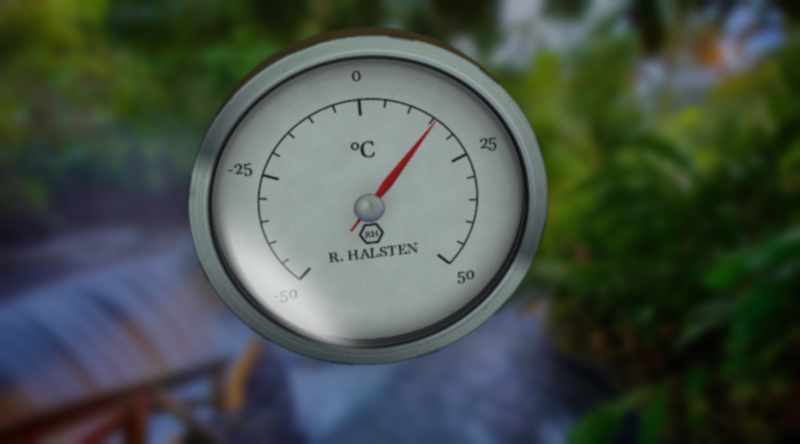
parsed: **15** °C
